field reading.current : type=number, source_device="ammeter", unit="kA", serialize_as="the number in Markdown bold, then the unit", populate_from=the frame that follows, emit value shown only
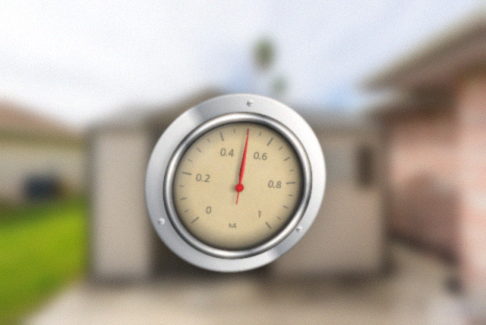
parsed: **0.5** kA
